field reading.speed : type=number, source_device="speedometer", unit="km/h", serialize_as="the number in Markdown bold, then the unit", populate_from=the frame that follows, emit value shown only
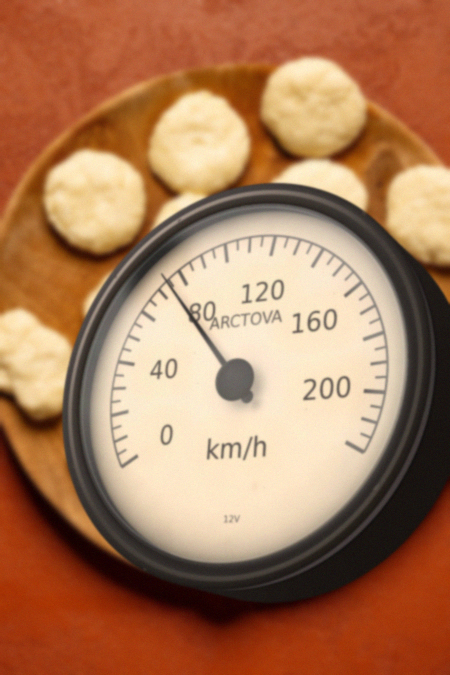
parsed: **75** km/h
